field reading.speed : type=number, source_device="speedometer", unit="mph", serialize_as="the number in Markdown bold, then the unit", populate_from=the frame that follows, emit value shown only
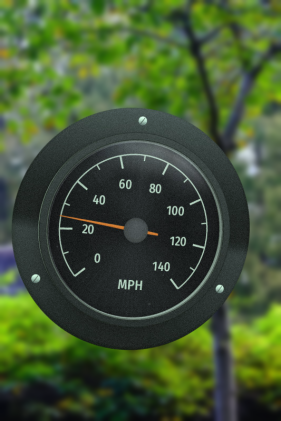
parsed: **25** mph
